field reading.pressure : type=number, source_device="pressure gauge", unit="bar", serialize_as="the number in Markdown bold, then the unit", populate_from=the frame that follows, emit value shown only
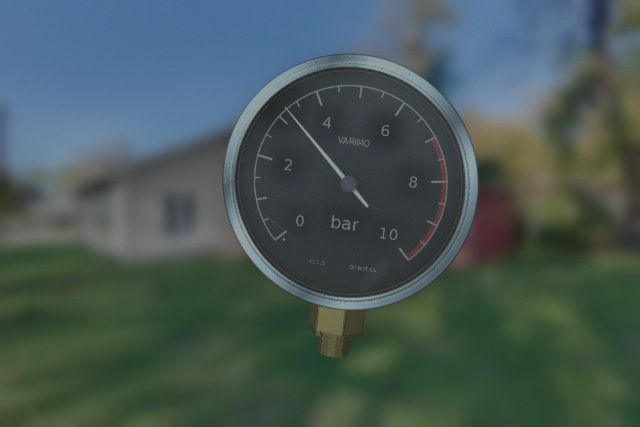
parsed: **3.25** bar
